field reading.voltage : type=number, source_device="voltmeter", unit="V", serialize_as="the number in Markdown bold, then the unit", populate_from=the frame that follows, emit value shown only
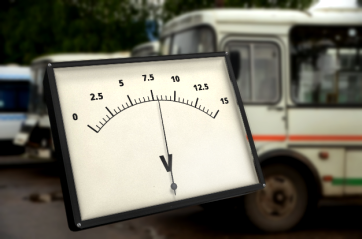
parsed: **8** V
